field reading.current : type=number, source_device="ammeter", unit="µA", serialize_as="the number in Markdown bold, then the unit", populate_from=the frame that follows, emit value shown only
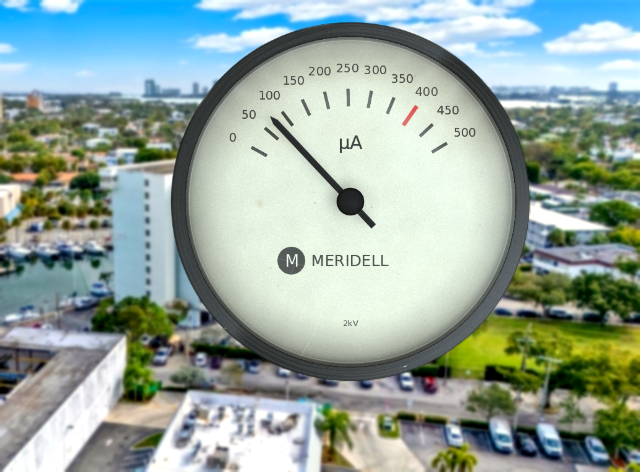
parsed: **75** µA
